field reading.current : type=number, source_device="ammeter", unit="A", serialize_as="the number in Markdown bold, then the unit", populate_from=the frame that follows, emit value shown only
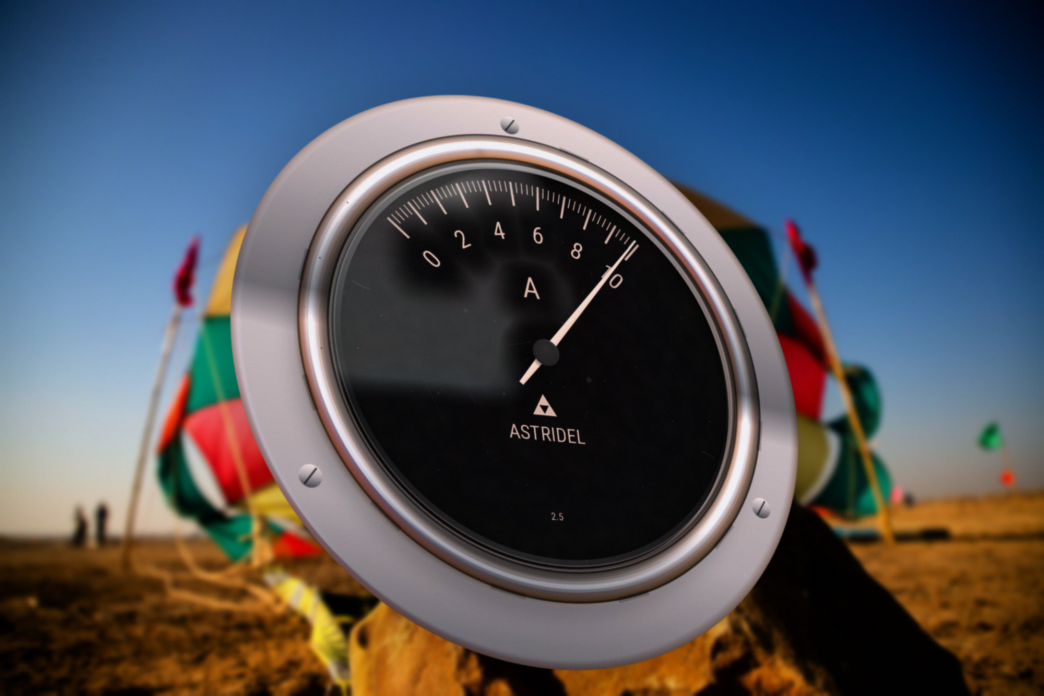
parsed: **9.8** A
